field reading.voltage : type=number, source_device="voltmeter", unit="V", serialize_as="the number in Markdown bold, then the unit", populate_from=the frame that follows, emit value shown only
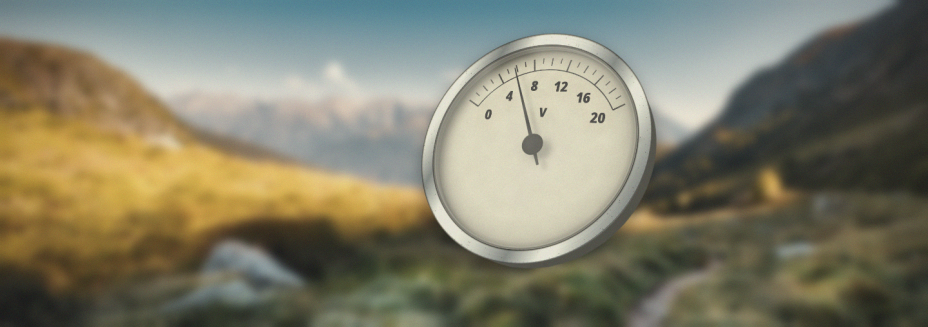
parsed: **6** V
